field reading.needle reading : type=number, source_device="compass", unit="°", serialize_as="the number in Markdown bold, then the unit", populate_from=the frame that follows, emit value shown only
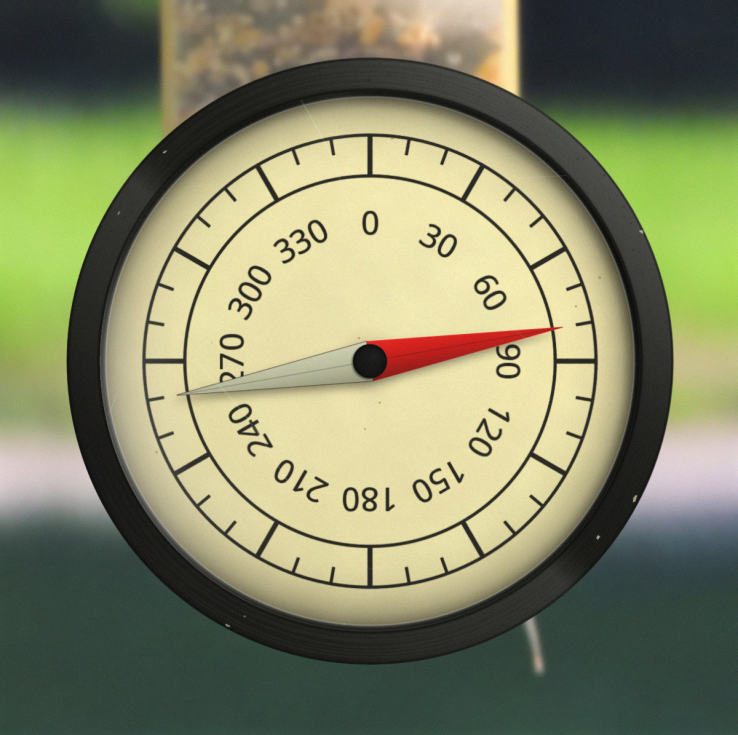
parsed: **80** °
